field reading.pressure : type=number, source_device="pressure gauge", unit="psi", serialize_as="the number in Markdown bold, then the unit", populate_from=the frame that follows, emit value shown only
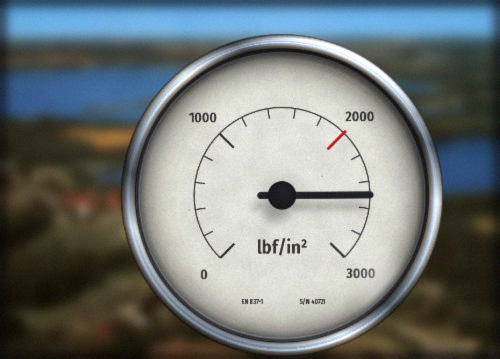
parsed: **2500** psi
